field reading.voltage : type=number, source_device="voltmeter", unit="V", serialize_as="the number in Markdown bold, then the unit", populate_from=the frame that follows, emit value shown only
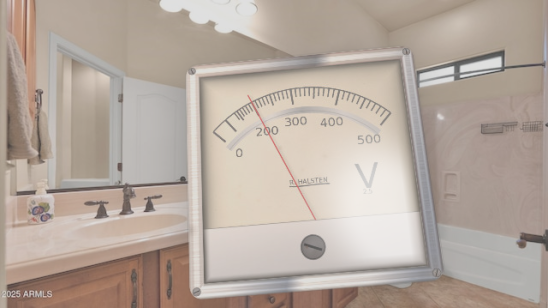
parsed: **200** V
